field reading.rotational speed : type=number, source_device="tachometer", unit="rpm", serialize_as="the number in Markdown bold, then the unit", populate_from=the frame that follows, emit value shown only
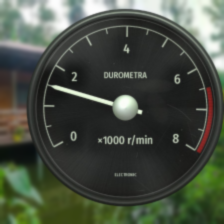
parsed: **1500** rpm
